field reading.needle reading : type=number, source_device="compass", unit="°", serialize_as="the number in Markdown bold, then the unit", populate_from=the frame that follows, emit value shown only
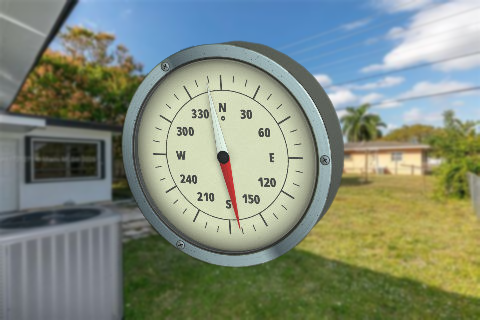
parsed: **170** °
